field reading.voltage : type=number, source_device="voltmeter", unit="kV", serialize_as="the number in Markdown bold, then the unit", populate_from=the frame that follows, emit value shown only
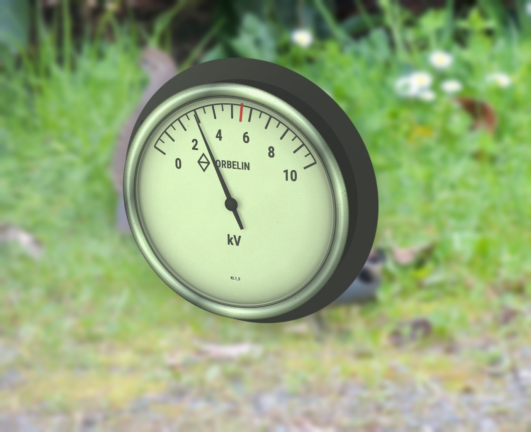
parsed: **3** kV
